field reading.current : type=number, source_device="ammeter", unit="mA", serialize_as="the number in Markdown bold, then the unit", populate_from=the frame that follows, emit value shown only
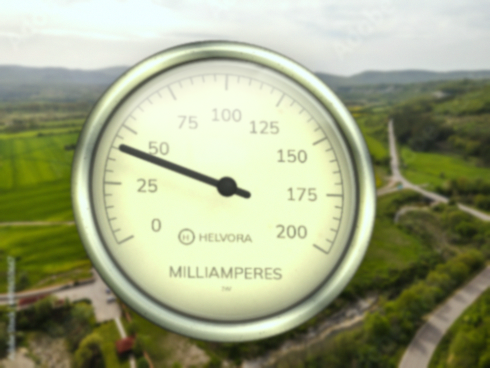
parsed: **40** mA
